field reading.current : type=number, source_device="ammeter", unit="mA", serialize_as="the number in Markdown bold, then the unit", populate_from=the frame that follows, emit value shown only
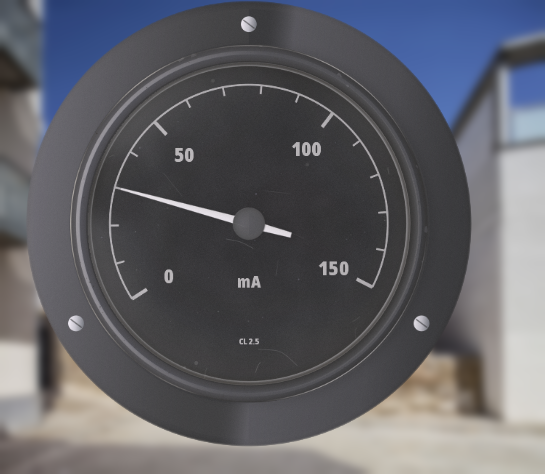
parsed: **30** mA
